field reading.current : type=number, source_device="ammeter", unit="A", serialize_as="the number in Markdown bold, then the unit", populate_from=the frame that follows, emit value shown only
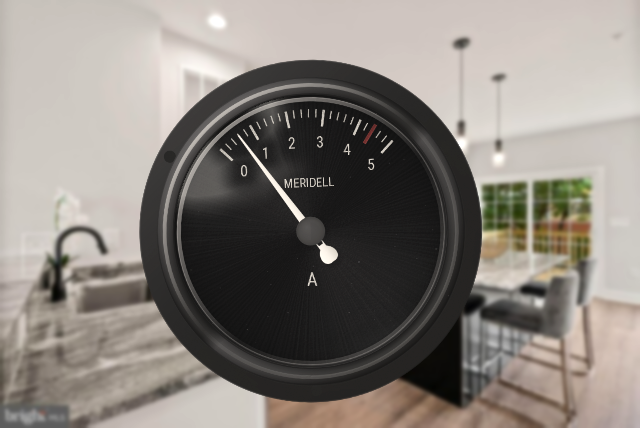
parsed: **0.6** A
